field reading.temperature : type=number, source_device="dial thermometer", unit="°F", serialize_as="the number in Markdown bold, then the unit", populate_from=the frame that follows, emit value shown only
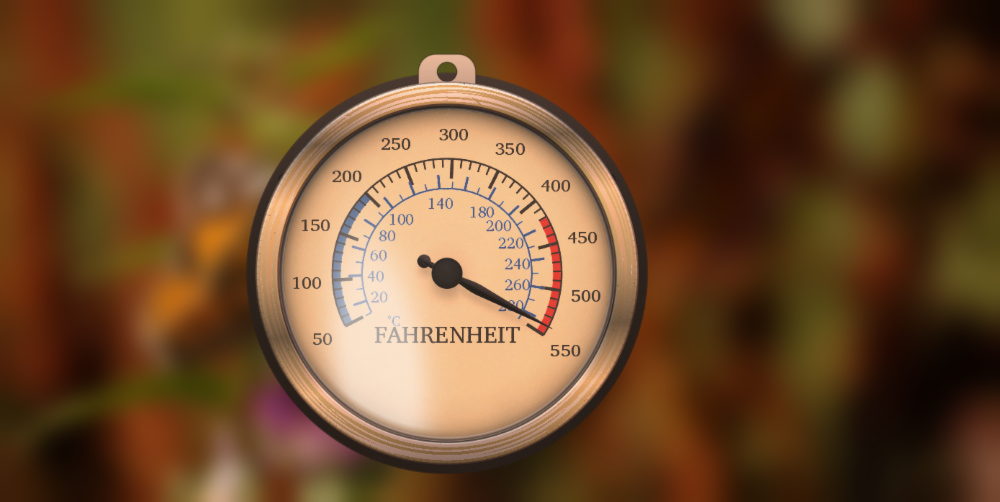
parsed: **540** °F
